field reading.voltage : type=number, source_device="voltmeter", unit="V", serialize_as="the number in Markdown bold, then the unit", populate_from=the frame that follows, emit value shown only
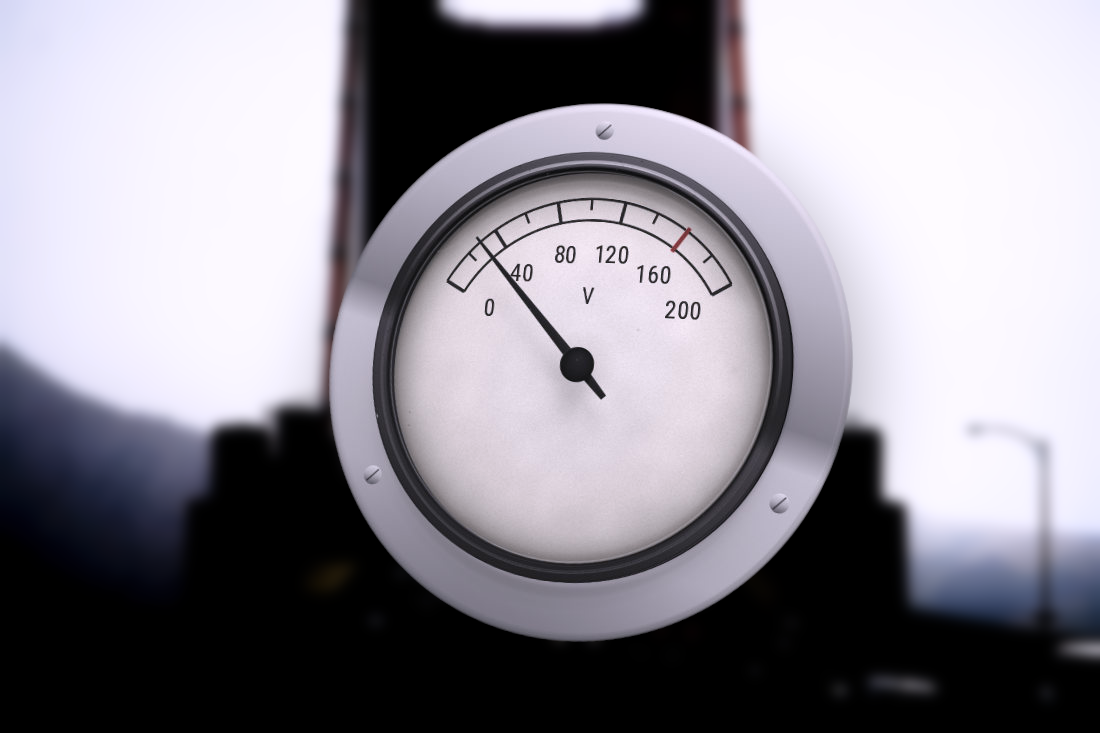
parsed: **30** V
